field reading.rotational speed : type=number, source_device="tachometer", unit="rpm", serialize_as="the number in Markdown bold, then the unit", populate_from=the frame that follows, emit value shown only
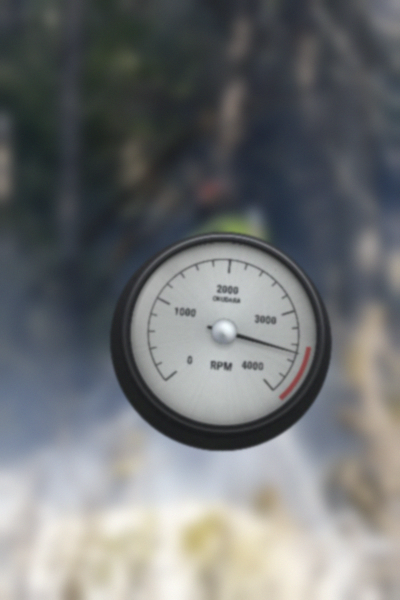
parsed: **3500** rpm
